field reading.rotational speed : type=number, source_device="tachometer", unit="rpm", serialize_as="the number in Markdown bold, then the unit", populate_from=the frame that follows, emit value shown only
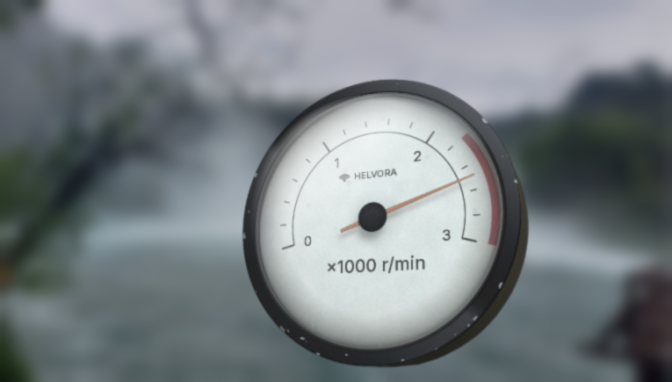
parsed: **2500** rpm
